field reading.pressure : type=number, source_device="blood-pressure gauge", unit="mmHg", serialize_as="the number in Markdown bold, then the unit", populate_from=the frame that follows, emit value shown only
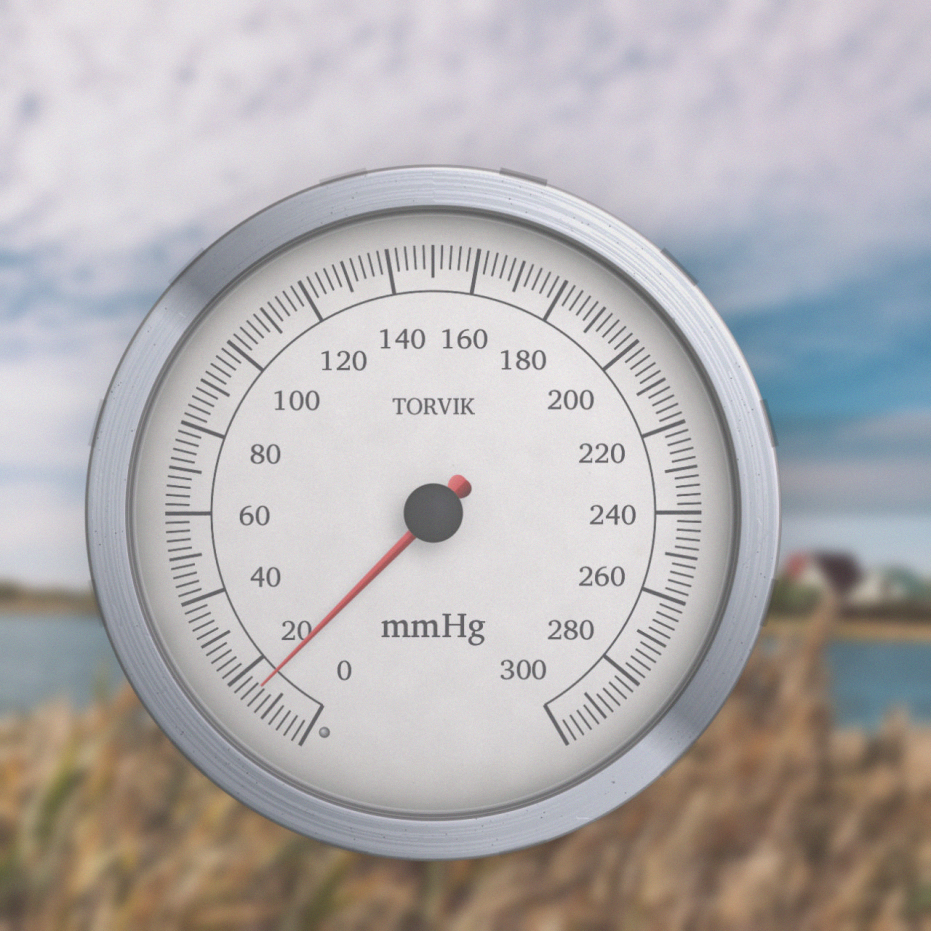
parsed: **15** mmHg
